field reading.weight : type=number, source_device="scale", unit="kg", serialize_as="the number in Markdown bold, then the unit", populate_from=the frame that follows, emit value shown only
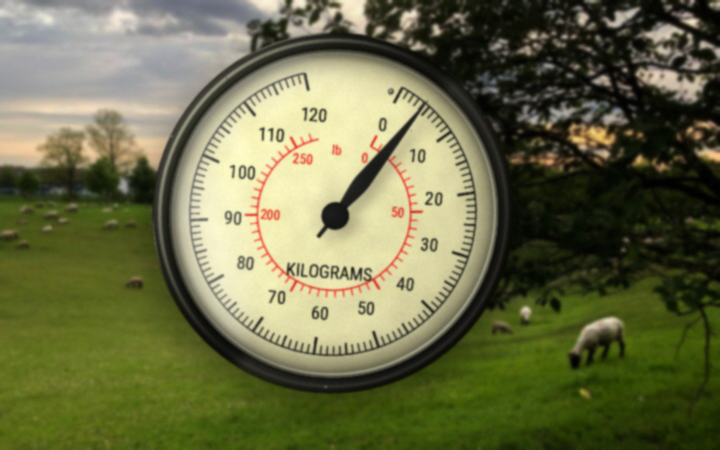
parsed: **4** kg
